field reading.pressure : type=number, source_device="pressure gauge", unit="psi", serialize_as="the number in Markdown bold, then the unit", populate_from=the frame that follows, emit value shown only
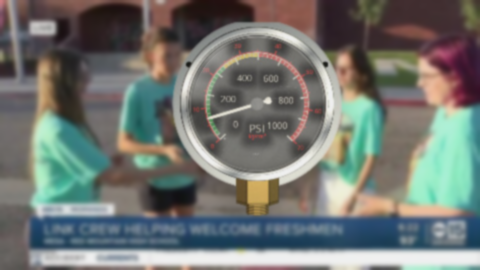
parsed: **100** psi
